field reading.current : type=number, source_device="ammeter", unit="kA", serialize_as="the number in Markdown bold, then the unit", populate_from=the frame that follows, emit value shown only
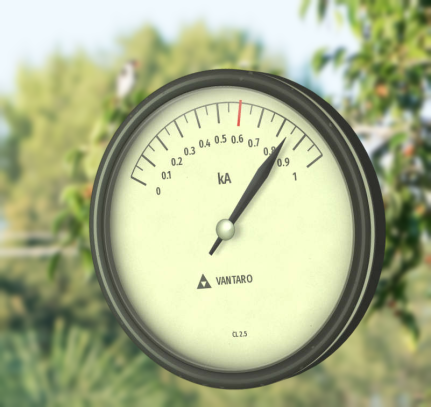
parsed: **0.85** kA
